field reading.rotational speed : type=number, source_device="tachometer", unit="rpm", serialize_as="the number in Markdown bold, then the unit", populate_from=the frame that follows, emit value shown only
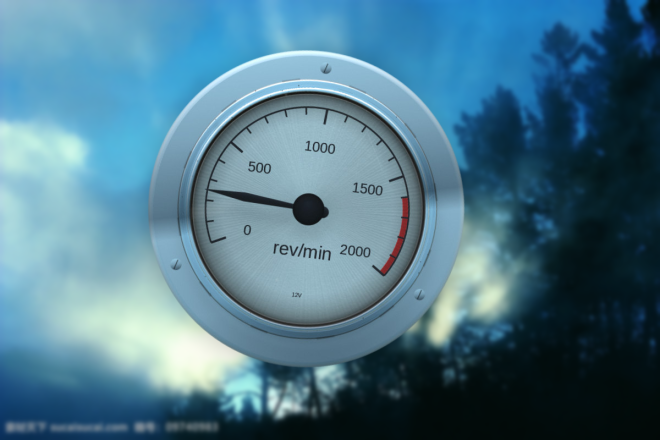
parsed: **250** rpm
